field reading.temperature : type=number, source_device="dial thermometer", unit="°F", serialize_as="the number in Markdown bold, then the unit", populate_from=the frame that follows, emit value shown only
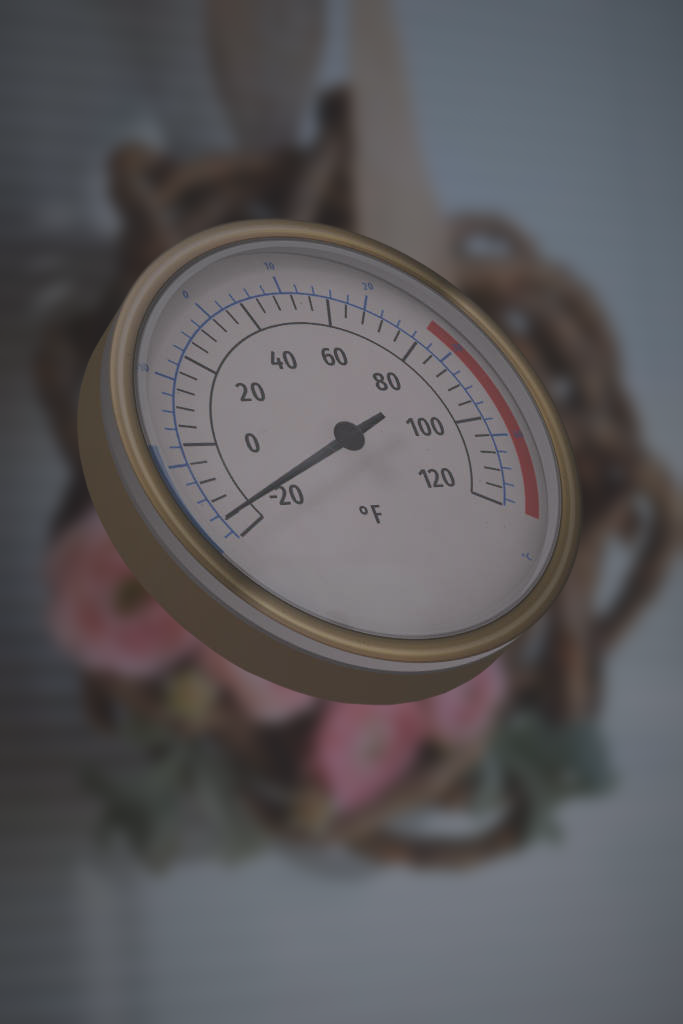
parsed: **-16** °F
